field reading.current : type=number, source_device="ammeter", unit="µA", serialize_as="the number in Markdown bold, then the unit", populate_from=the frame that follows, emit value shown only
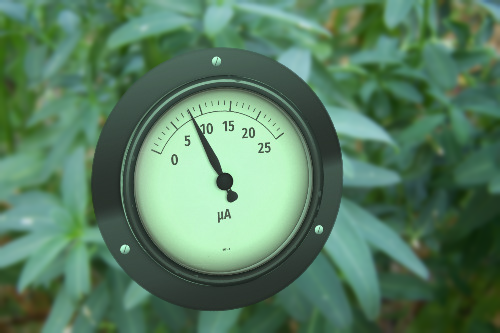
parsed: **8** µA
